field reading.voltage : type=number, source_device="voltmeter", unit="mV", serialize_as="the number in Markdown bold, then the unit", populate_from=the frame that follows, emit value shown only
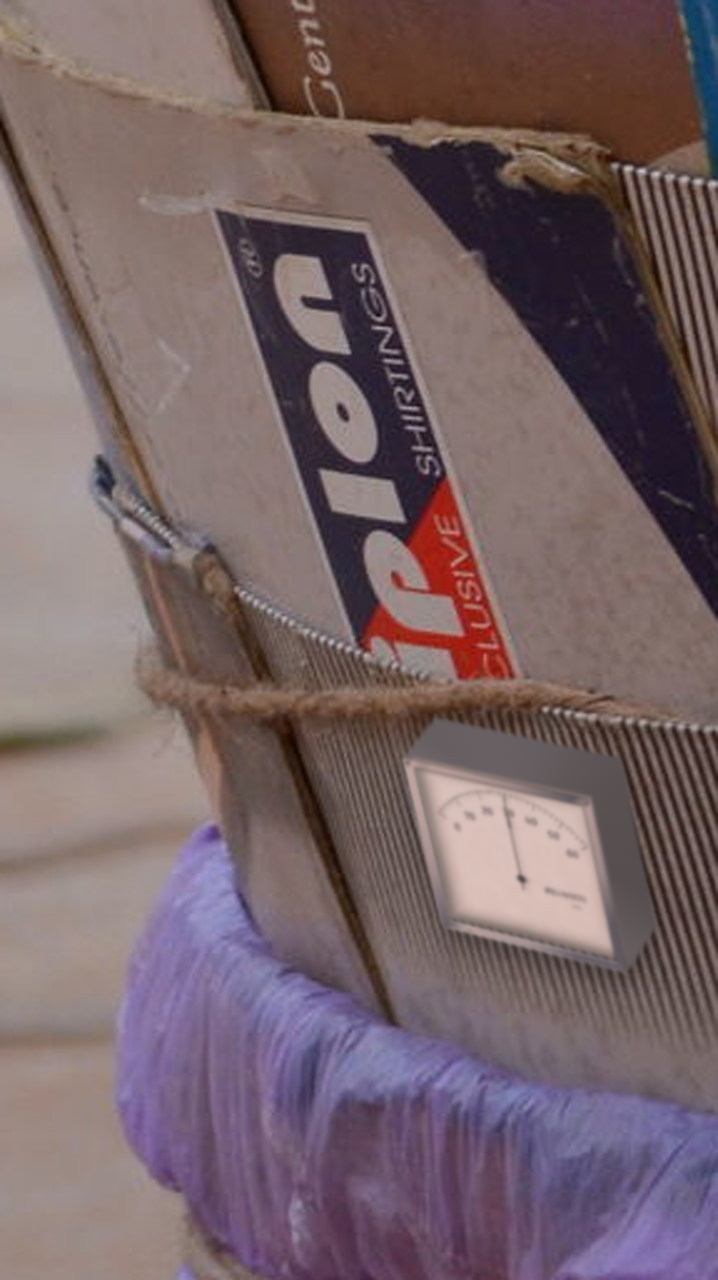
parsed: **30** mV
